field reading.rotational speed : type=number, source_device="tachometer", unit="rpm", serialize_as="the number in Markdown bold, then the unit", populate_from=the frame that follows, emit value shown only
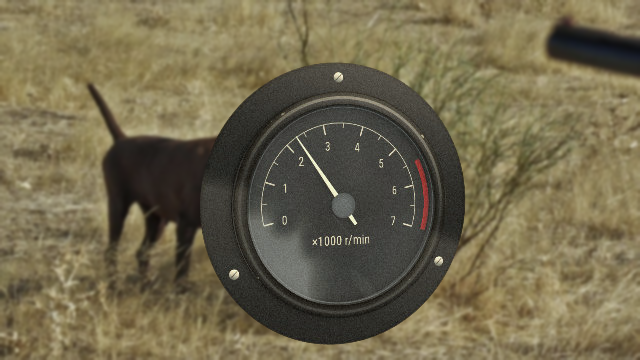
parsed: **2250** rpm
